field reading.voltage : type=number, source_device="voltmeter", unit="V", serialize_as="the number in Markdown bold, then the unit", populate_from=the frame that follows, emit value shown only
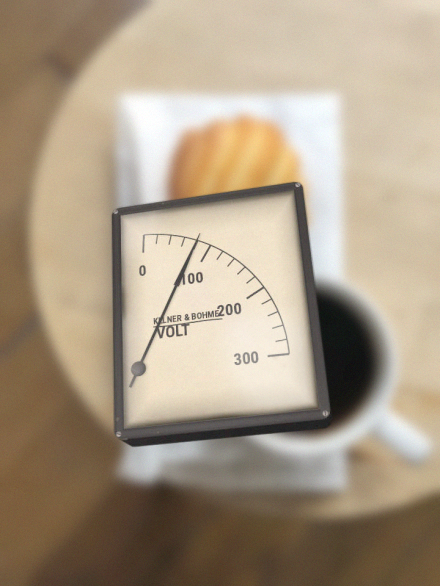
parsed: **80** V
